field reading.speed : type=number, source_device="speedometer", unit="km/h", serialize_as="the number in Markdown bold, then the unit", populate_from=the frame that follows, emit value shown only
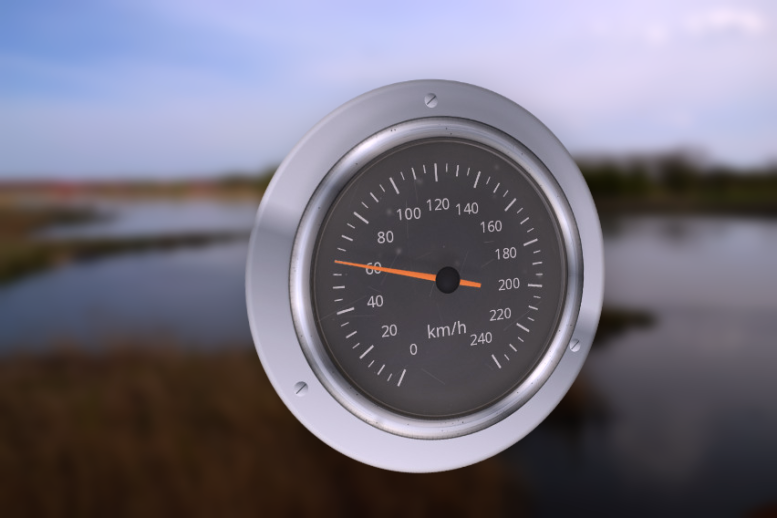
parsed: **60** km/h
